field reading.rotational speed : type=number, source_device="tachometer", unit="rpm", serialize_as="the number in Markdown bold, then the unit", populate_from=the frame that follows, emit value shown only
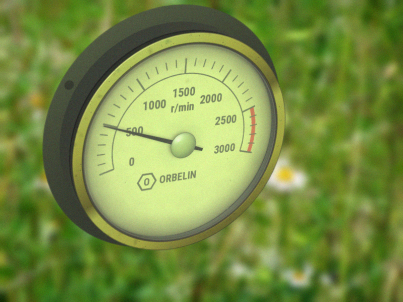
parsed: **500** rpm
